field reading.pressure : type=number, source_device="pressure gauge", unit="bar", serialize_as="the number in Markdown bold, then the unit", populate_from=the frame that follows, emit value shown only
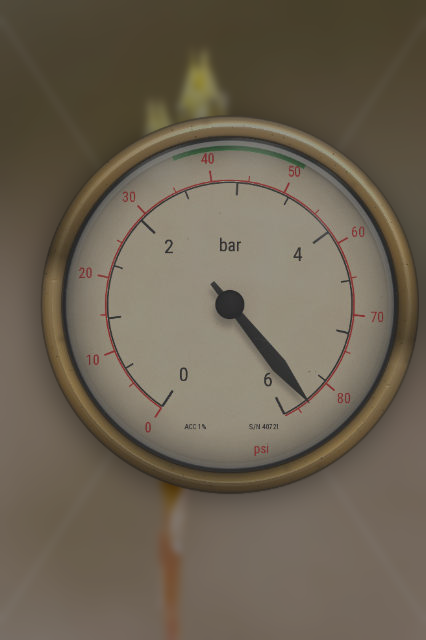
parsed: **5.75** bar
